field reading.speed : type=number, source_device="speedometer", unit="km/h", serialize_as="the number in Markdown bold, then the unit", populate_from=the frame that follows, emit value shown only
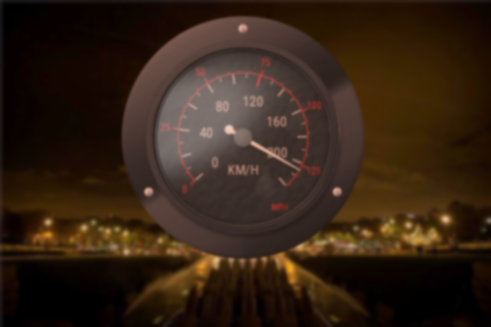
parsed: **205** km/h
